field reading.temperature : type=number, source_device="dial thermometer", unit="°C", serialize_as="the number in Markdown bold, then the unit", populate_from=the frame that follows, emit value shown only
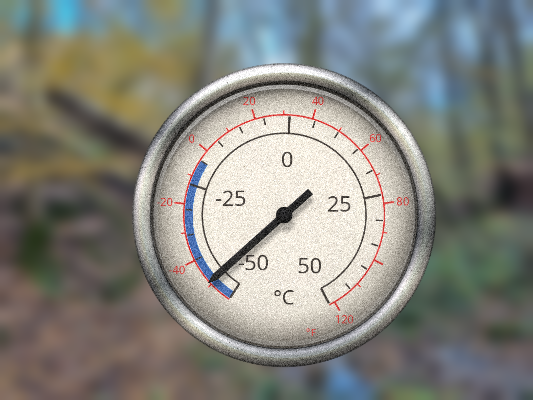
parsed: **-45** °C
